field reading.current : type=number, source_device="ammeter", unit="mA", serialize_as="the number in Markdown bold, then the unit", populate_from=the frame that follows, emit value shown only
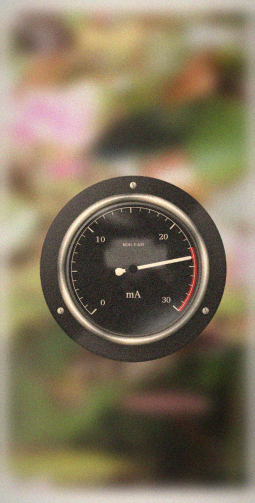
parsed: **24** mA
